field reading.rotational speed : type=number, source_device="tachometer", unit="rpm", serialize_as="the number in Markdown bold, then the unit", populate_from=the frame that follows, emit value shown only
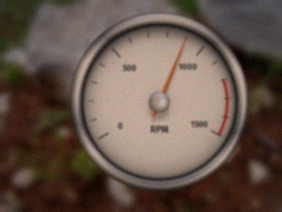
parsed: **900** rpm
